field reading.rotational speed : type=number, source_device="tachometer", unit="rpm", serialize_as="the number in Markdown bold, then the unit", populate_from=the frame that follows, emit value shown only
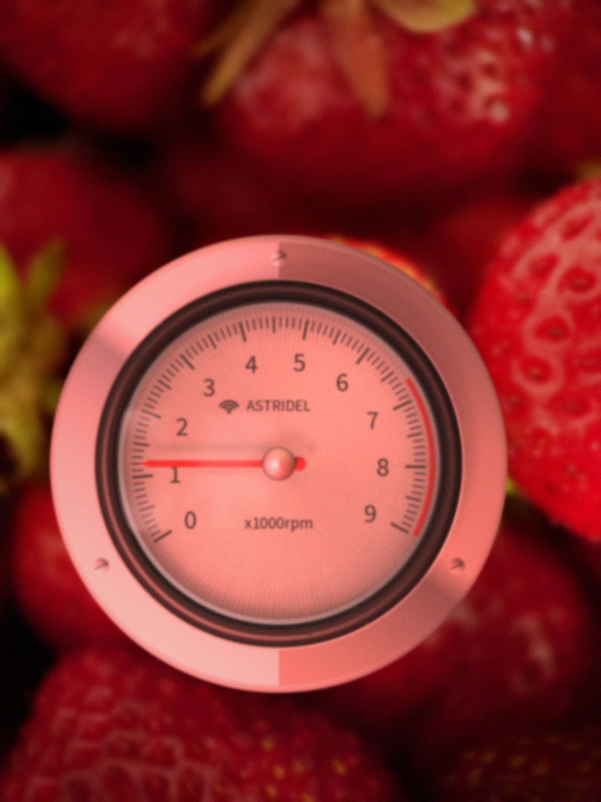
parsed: **1200** rpm
